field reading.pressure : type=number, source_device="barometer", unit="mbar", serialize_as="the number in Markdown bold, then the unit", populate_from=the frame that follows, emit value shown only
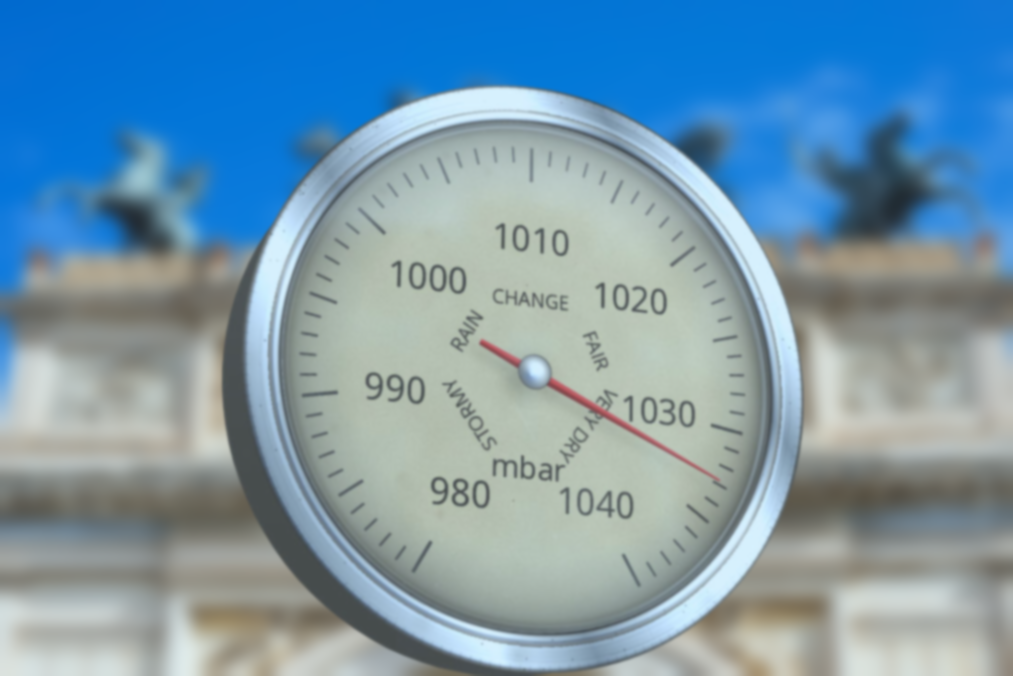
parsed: **1033** mbar
